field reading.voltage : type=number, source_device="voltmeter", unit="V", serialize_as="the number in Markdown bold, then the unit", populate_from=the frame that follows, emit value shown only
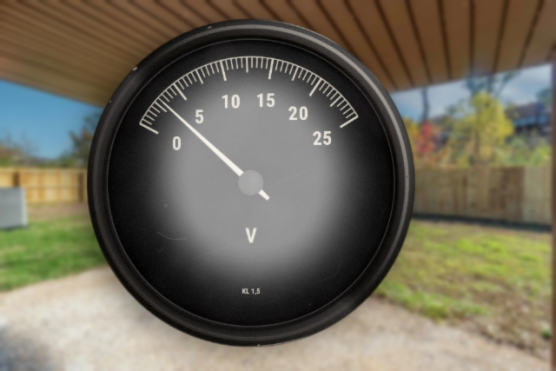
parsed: **3** V
